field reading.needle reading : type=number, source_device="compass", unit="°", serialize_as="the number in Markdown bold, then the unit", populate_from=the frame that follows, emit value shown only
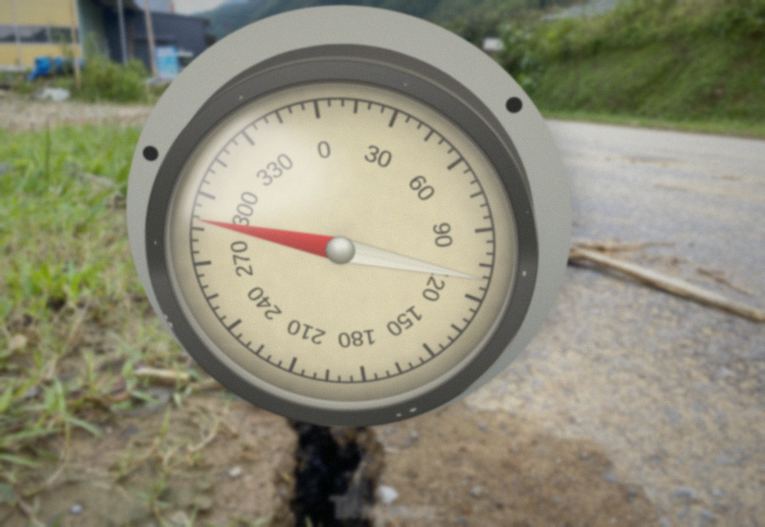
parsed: **290** °
